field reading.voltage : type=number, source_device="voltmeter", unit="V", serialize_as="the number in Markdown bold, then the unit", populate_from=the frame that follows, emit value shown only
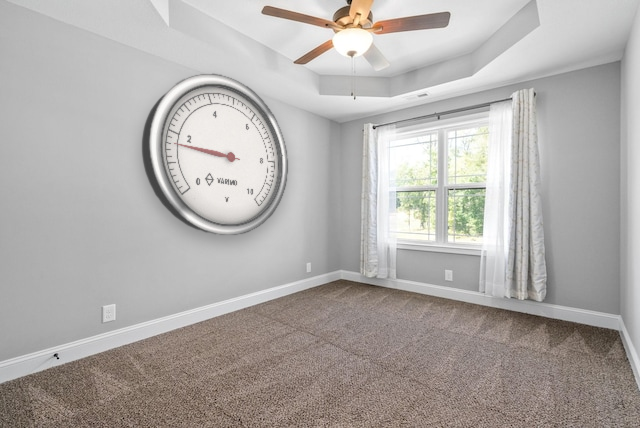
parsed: **1.6** V
